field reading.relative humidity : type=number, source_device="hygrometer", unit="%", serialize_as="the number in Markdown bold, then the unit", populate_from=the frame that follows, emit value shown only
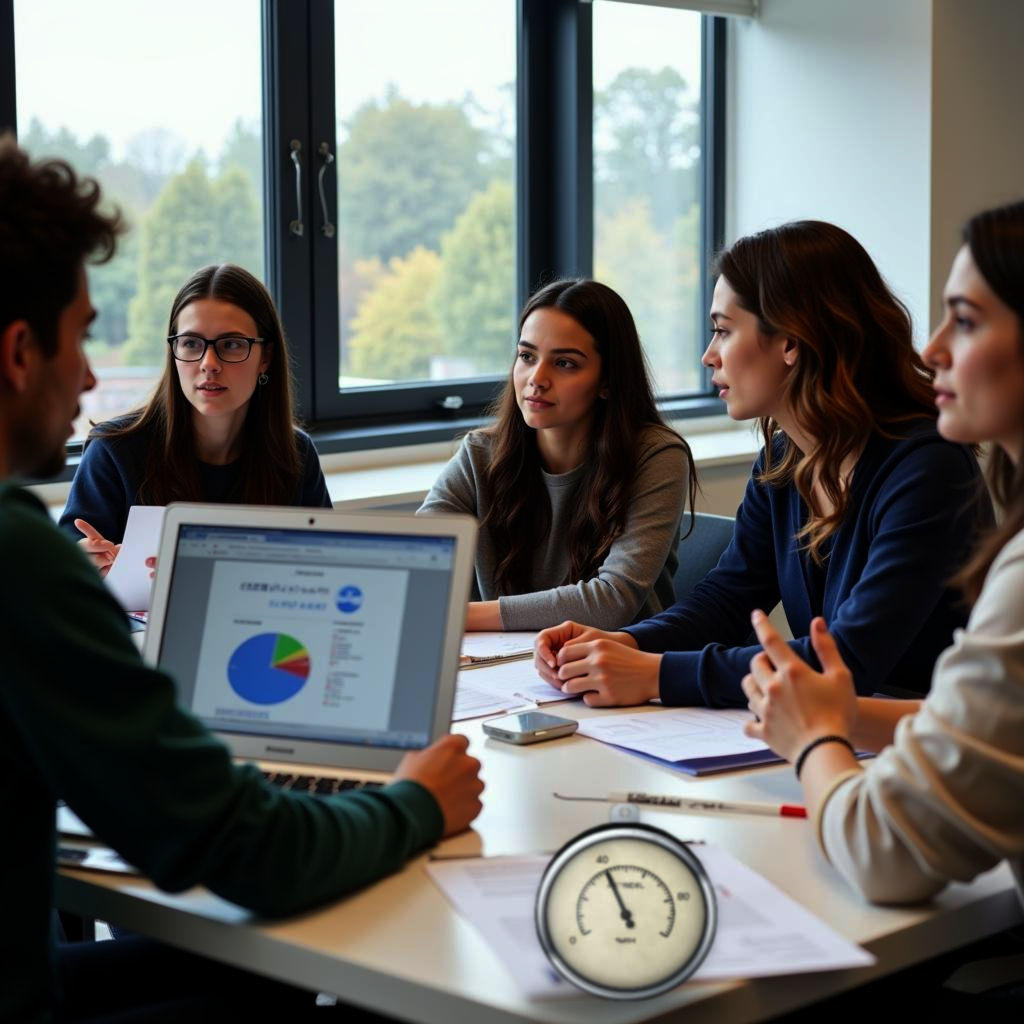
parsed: **40** %
